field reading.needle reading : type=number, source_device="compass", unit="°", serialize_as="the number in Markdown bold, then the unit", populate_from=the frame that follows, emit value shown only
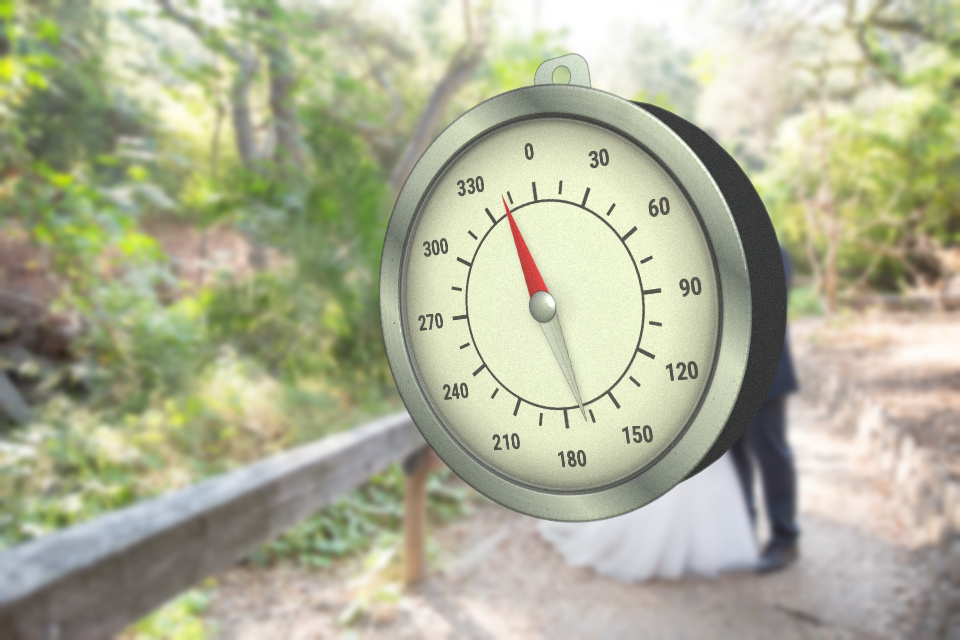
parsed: **345** °
